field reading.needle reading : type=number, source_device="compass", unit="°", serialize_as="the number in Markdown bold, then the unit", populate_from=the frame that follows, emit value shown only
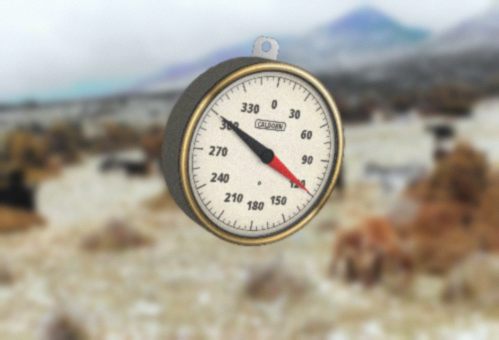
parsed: **120** °
